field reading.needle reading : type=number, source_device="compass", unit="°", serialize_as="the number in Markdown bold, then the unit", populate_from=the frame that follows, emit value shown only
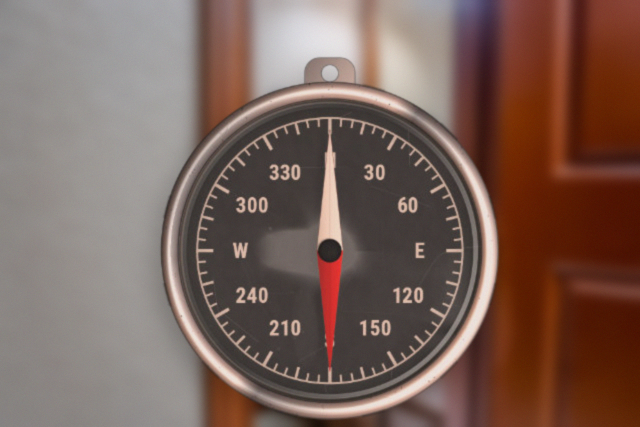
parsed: **180** °
